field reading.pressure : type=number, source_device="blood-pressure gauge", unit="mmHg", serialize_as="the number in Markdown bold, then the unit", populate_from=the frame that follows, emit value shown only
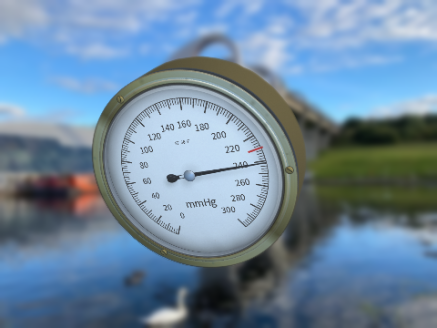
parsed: **240** mmHg
